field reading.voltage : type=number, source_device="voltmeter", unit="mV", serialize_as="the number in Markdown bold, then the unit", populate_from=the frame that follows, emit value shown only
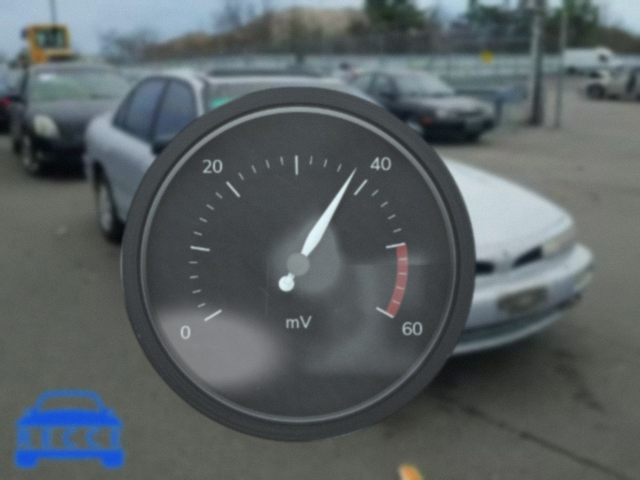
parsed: **38** mV
